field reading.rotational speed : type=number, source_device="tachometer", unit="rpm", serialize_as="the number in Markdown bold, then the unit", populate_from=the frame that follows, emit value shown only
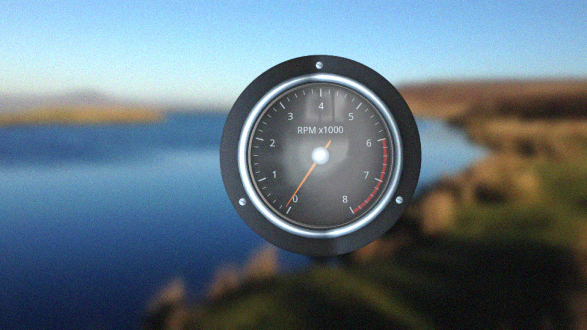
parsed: **100** rpm
